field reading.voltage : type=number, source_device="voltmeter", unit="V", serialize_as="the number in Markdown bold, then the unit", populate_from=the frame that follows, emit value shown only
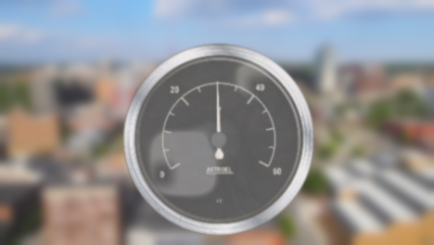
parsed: **30** V
